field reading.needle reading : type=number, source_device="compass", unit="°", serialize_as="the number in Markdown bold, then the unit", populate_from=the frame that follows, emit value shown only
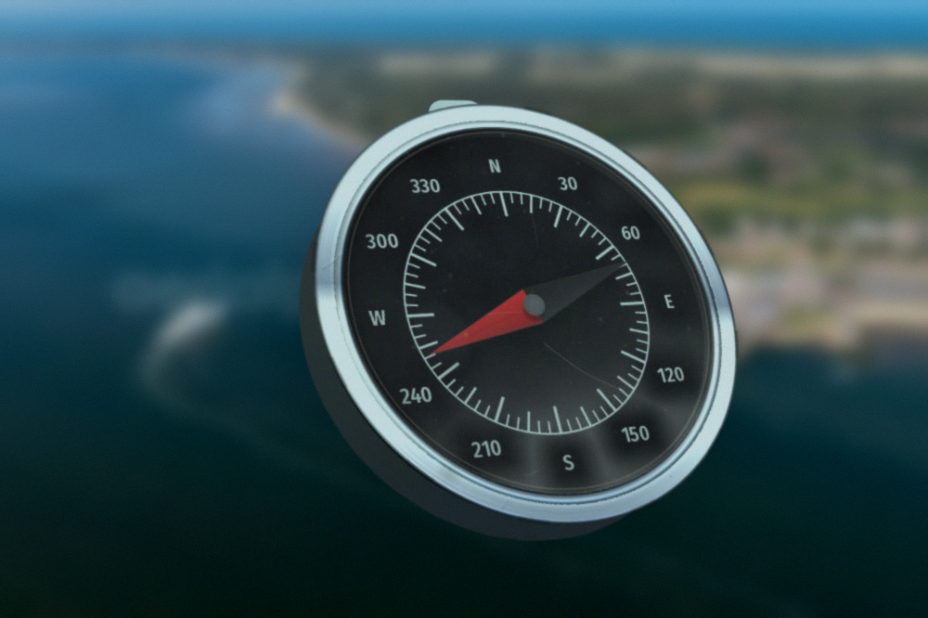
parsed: **250** °
